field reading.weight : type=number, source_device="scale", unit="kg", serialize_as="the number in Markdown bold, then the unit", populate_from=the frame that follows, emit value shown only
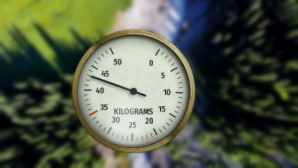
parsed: **43** kg
